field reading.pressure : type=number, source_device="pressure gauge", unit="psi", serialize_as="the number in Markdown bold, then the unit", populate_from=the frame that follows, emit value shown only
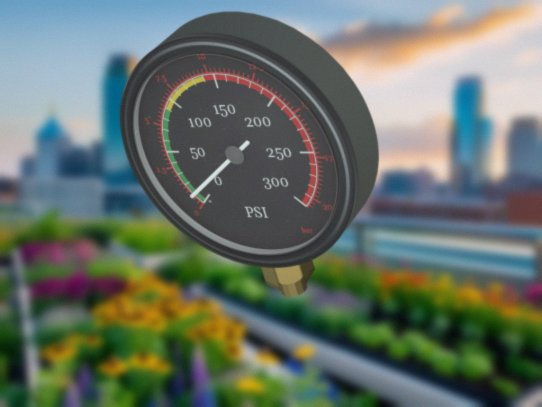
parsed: **10** psi
